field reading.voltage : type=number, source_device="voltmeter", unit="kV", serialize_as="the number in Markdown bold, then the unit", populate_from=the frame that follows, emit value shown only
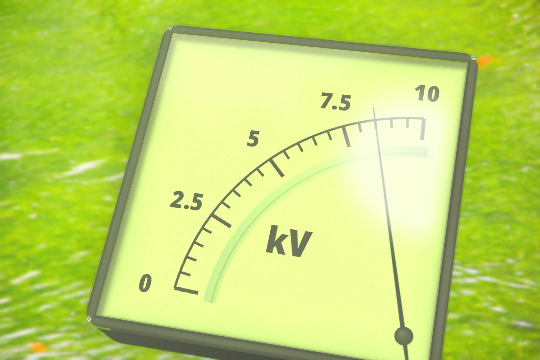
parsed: **8.5** kV
